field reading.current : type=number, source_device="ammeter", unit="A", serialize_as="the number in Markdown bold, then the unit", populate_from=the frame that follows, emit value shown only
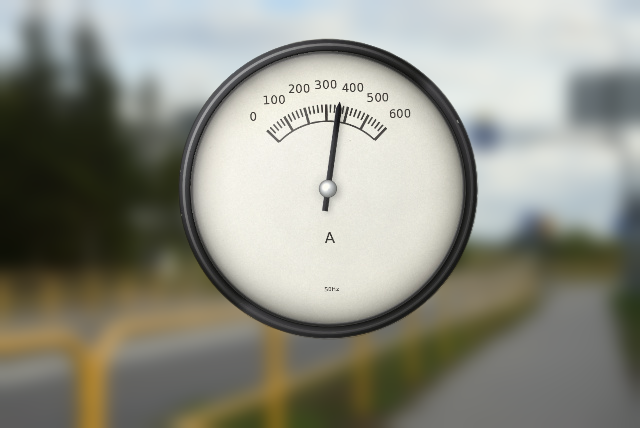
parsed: **360** A
